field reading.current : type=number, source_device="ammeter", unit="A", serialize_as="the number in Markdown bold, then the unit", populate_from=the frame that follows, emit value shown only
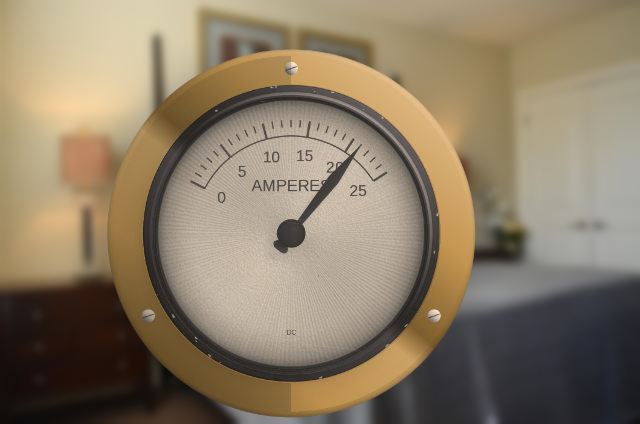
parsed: **21** A
